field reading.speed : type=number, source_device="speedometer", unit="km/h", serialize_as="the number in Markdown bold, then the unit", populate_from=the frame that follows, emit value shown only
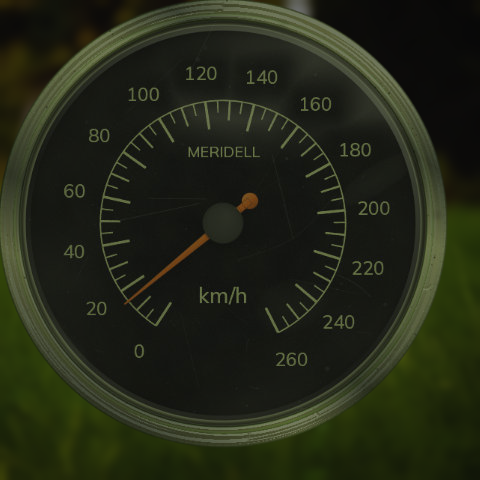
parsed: **15** km/h
